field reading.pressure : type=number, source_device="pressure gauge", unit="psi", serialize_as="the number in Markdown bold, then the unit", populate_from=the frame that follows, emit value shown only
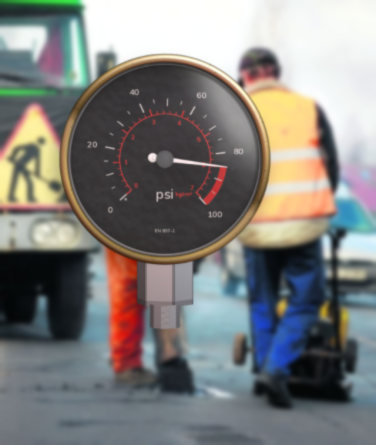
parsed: **85** psi
